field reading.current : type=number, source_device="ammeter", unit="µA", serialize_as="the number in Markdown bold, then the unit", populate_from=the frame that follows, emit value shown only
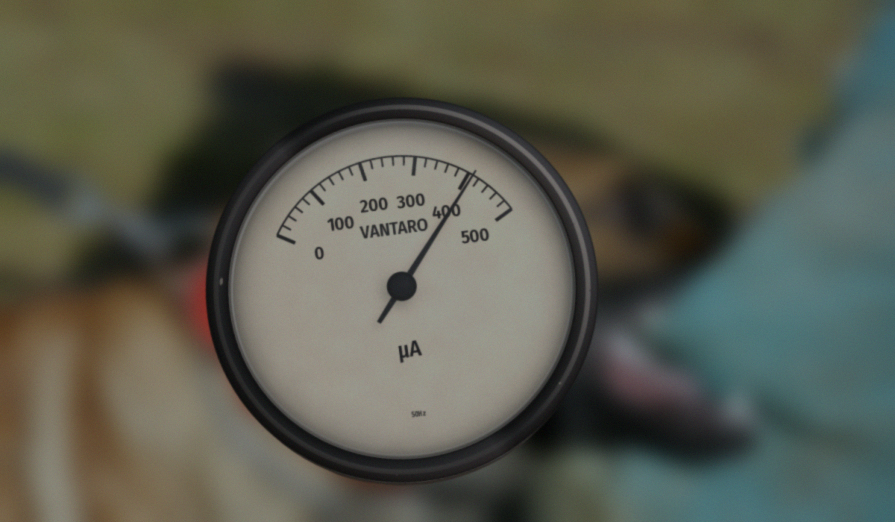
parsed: **410** µA
